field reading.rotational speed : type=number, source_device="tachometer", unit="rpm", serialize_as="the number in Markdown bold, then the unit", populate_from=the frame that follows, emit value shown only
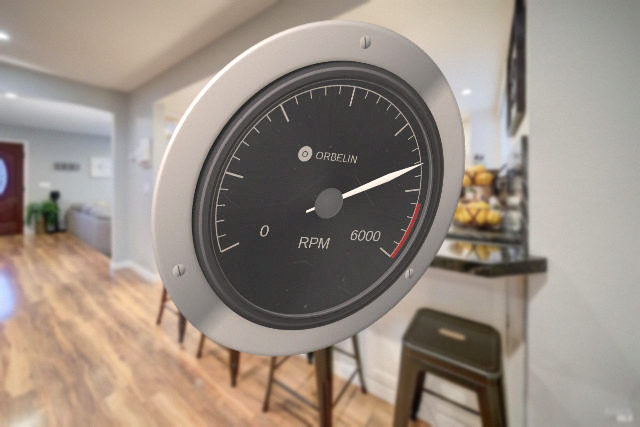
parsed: **4600** rpm
